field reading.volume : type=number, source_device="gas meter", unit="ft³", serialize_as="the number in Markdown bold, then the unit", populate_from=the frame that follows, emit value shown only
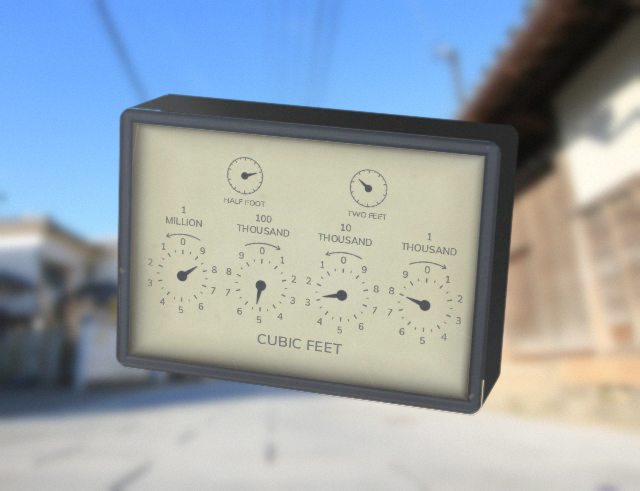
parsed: **852800** ft³
